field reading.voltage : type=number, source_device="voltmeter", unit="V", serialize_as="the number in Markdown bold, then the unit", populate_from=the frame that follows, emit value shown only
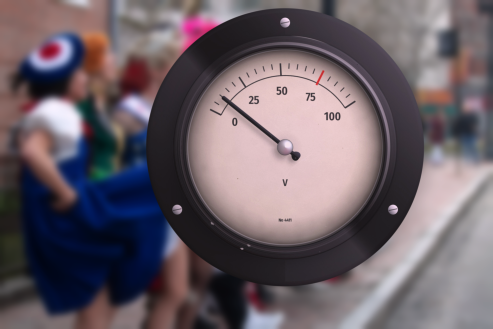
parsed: **10** V
